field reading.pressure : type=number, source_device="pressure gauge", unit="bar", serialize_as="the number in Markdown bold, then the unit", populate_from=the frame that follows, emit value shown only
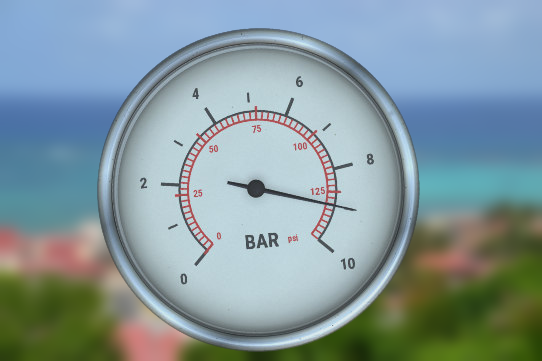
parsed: **9** bar
